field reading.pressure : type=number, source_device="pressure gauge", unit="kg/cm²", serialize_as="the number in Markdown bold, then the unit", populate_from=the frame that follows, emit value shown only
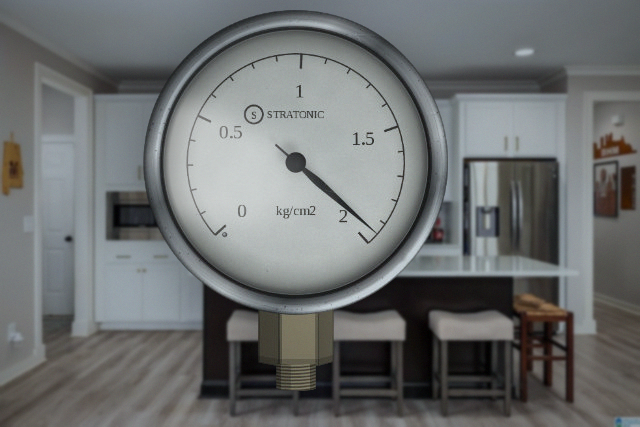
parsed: **1.95** kg/cm²
